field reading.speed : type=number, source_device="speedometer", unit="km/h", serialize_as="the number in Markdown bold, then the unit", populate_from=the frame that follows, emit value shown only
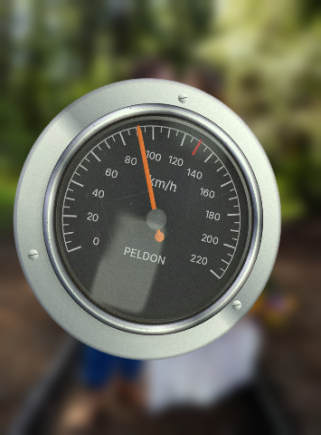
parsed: **90** km/h
